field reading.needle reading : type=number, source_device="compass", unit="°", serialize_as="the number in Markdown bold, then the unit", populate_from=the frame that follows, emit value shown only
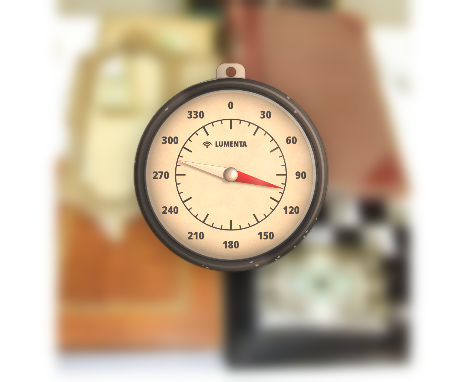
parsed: **105** °
